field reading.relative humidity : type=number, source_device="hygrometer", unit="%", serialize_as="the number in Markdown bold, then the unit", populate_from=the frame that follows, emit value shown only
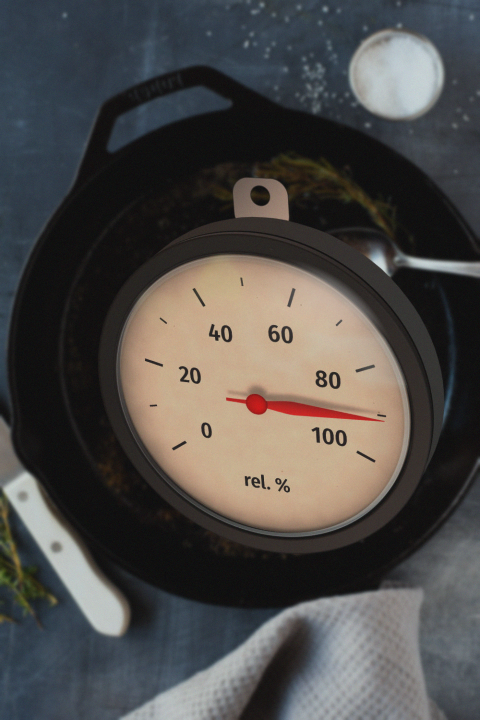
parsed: **90** %
